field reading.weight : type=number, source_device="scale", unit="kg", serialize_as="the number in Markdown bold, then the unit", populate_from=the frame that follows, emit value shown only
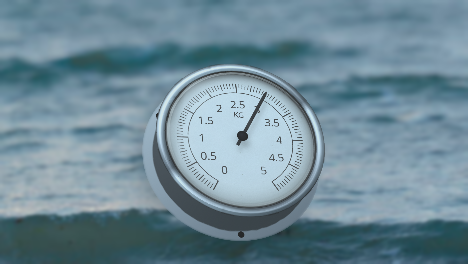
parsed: **3** kg
